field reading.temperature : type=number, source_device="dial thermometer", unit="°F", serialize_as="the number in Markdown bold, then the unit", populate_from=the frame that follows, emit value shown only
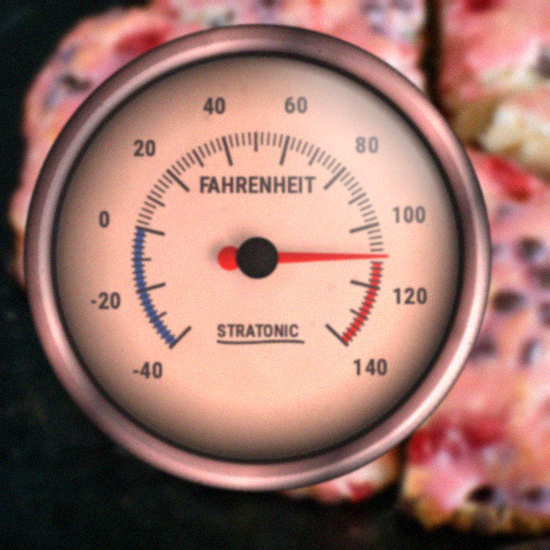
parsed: **110** °F
